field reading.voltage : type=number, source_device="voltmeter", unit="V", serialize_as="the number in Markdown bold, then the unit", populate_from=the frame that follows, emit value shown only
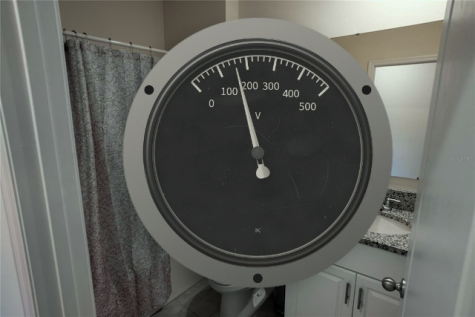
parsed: **160** V
